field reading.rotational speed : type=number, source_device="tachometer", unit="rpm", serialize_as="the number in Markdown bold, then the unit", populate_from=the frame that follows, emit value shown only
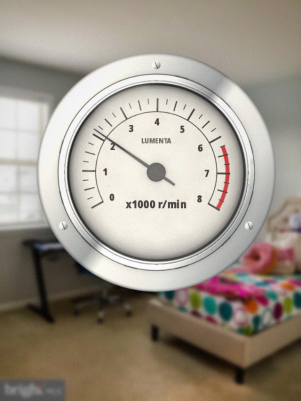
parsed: **2125** rpm
